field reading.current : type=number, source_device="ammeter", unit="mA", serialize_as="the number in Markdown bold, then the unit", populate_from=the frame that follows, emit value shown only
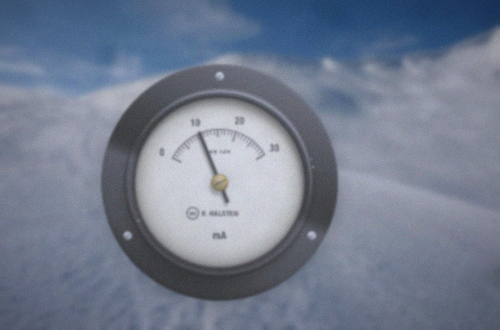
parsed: **10** mA
